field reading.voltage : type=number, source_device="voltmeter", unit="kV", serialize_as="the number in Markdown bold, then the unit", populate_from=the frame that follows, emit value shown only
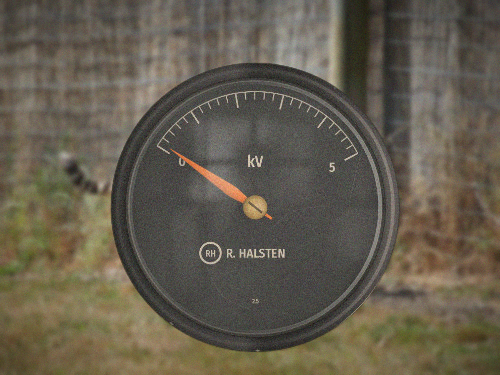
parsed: **0.1** kV
